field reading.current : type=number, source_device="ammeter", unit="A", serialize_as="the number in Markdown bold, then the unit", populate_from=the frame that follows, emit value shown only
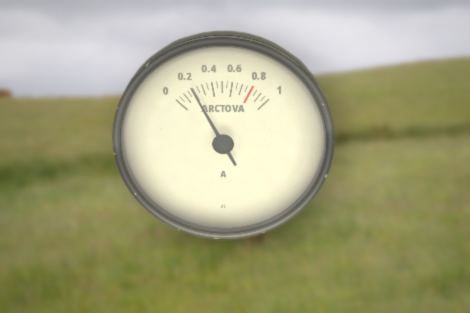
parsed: **0.2** A
